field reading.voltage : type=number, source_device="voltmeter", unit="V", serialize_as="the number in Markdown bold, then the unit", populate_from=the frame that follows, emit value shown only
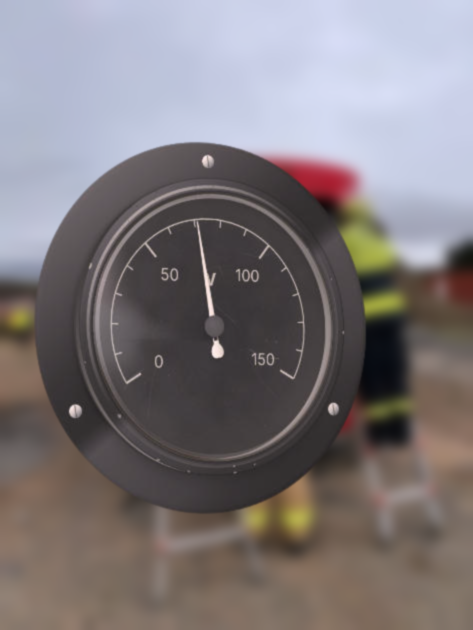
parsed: **70** V
